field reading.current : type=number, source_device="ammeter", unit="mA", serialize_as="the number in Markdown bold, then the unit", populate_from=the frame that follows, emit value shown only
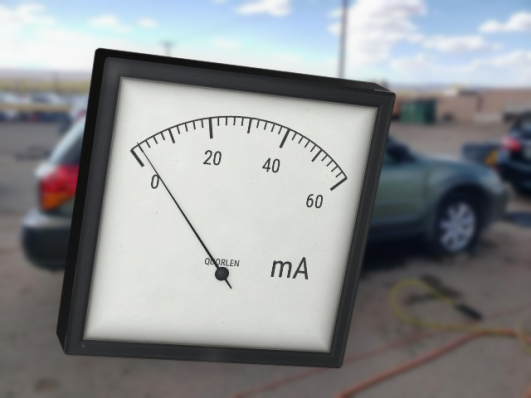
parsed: **2** mA
